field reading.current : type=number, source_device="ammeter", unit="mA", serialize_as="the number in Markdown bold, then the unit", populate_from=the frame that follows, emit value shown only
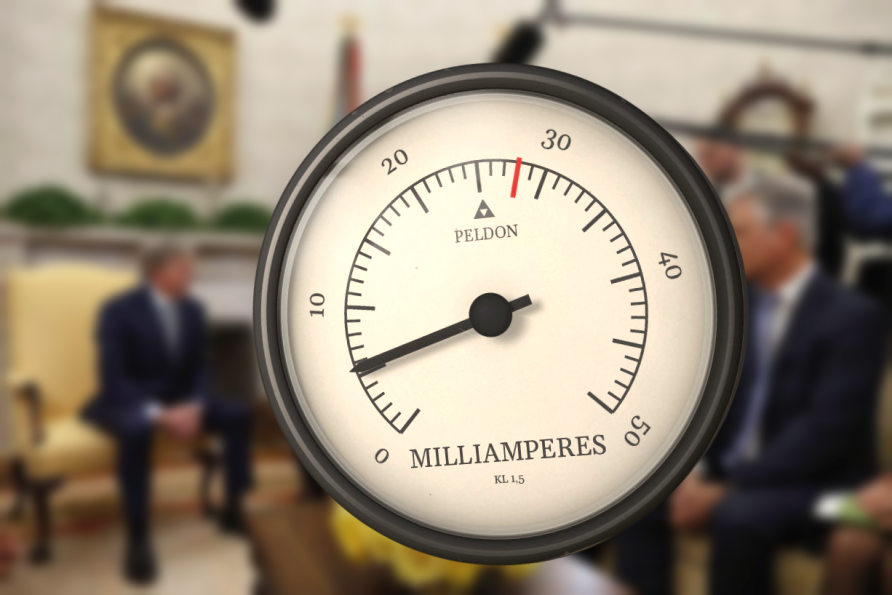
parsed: **5.5** mA
